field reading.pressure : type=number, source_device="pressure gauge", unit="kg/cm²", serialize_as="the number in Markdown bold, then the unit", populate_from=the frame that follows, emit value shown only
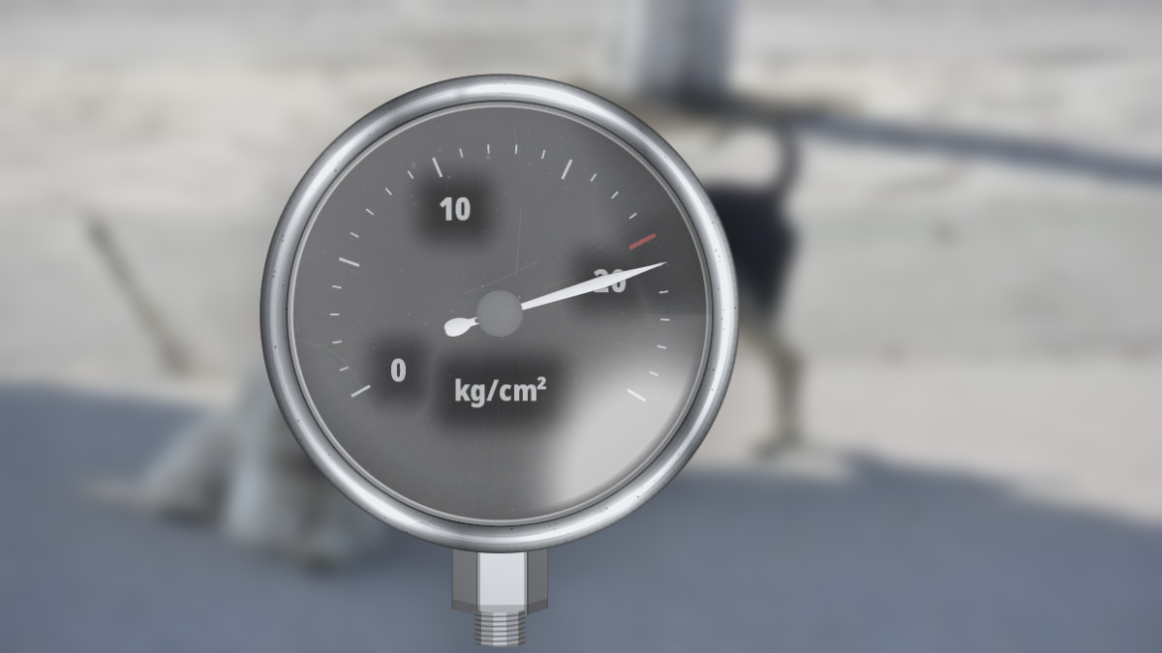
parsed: **20** kg/cm²
